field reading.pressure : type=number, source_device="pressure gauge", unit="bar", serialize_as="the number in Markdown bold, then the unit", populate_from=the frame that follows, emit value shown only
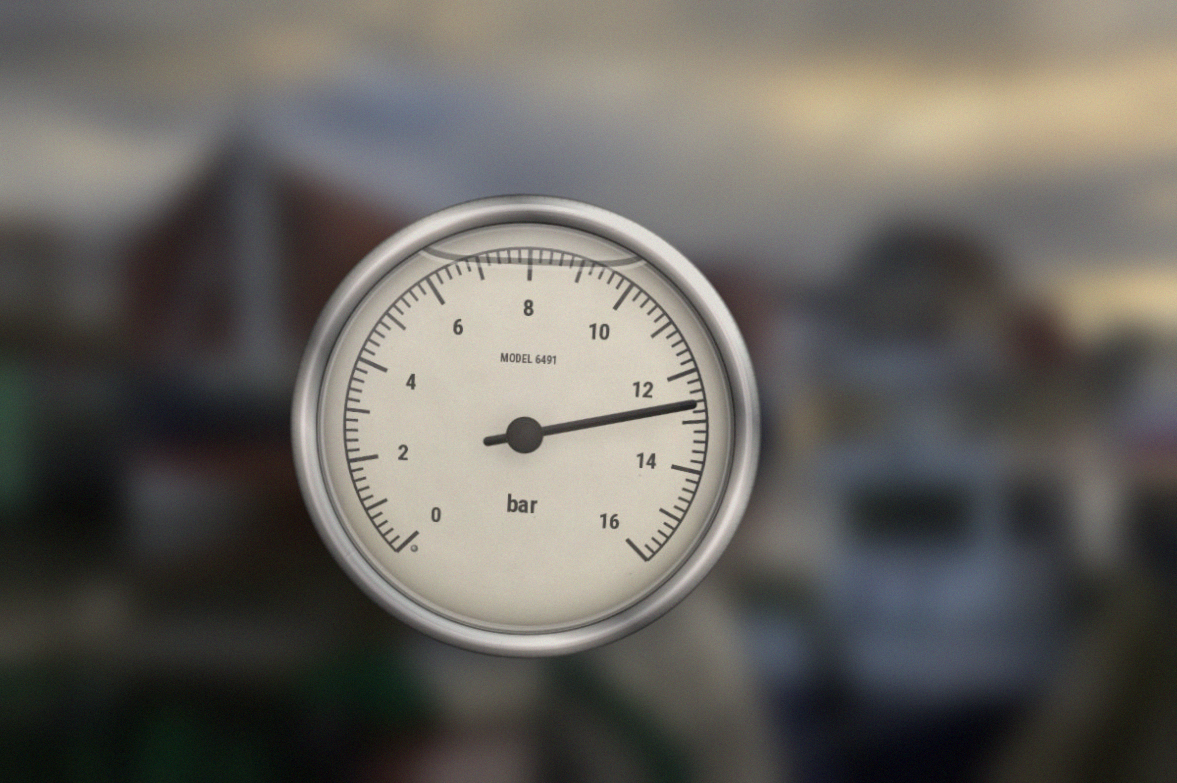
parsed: **12.6** bar
